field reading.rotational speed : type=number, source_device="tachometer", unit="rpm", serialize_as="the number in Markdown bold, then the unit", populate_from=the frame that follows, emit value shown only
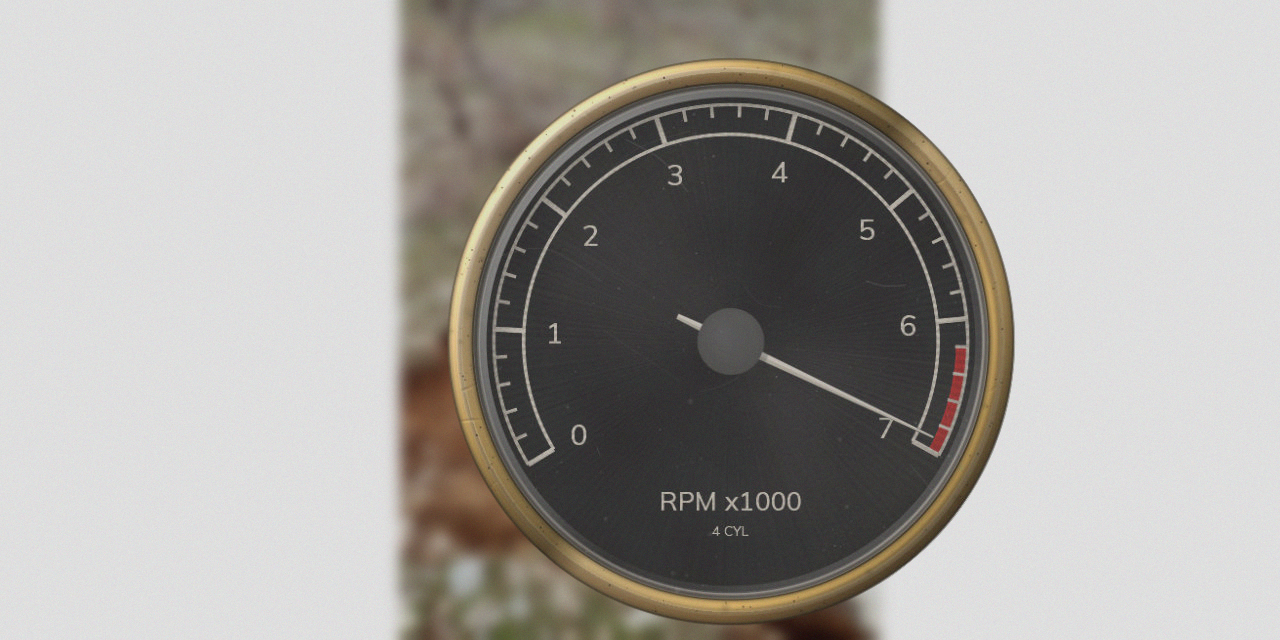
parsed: **6900** rpm
